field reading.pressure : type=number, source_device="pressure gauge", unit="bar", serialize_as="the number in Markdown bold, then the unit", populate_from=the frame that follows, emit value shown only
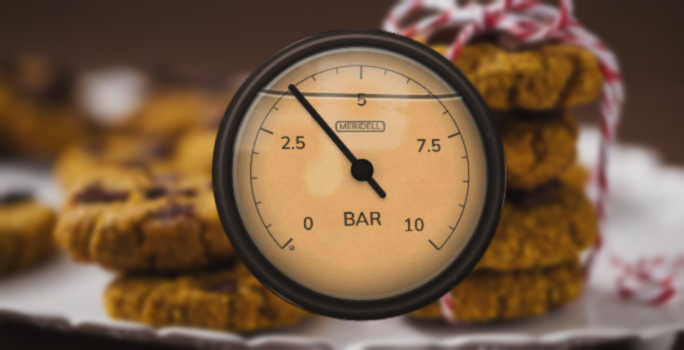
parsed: **3.5** bar
